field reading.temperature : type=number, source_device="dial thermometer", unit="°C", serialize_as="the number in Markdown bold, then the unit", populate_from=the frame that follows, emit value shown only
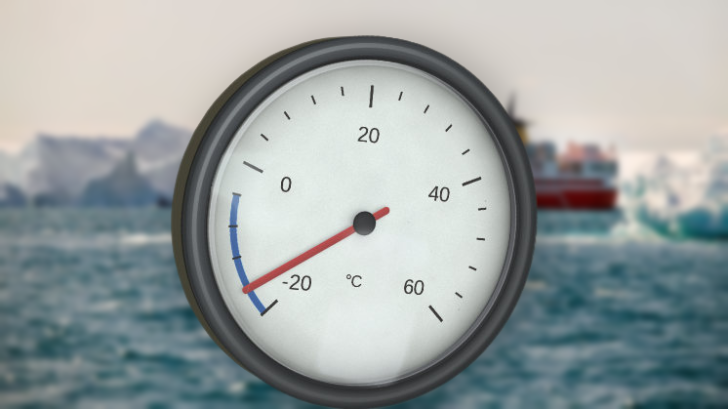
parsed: **-16** °C
